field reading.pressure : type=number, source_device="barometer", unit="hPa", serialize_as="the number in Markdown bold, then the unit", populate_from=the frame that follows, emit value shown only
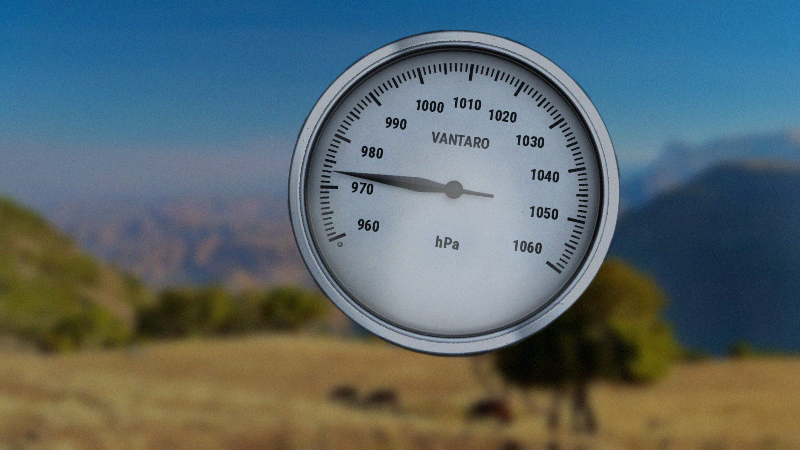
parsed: **973** hPa
